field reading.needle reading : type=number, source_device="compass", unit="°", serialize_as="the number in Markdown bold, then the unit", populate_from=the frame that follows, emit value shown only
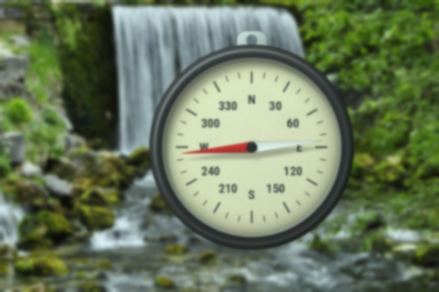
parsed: **265** °
